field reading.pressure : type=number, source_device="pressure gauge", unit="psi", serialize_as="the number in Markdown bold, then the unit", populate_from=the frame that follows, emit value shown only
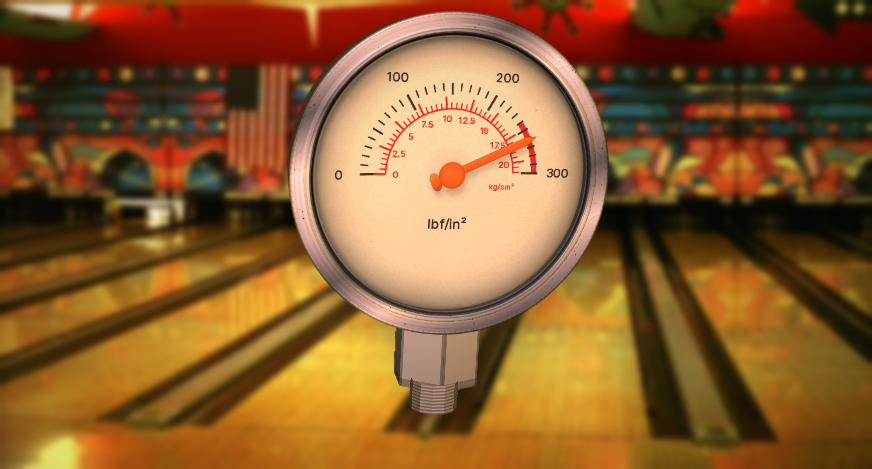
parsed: **260** psi
